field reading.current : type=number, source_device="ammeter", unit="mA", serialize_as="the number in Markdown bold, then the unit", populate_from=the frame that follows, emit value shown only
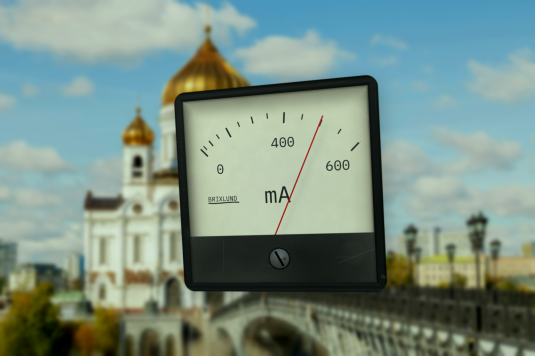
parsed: **500** mA
